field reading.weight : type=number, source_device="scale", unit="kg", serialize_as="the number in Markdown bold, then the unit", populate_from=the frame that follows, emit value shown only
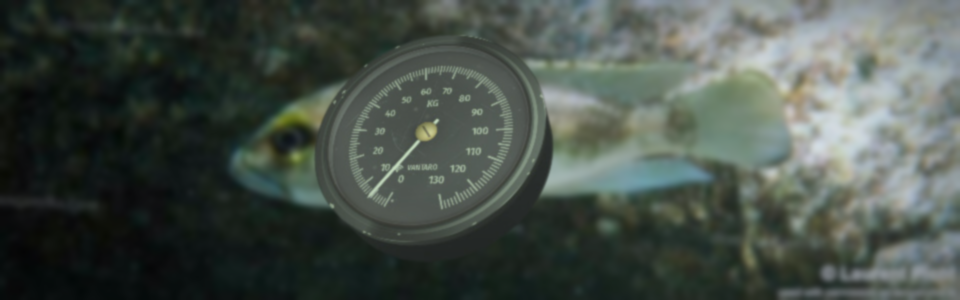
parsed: **5** kg
